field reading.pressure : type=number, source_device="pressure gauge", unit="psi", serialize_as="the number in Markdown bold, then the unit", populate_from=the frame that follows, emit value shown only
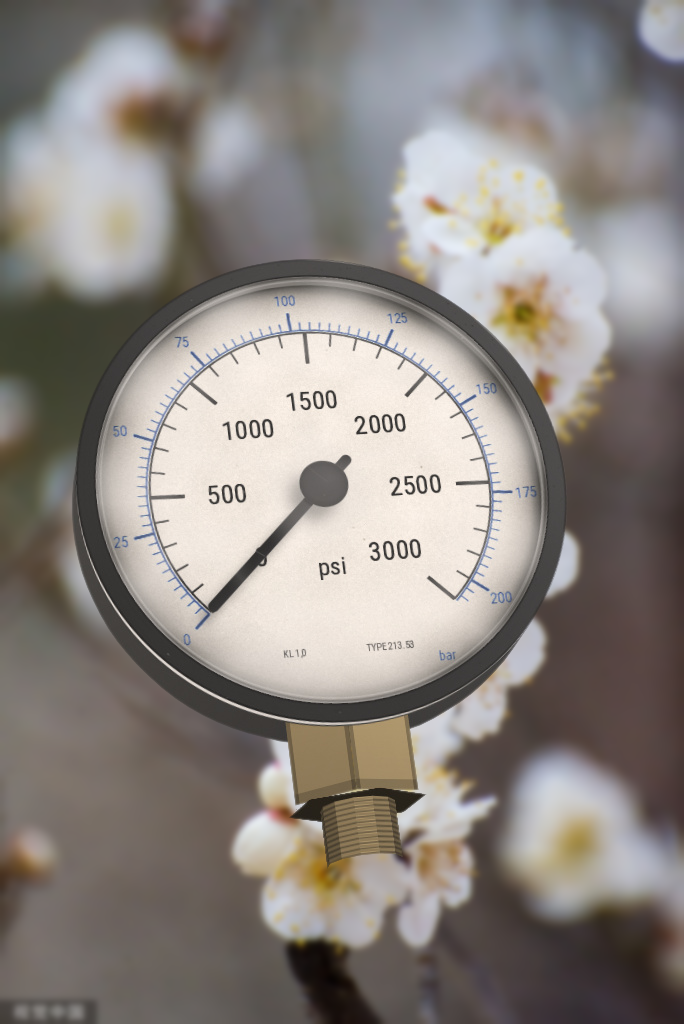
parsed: **0** psi
